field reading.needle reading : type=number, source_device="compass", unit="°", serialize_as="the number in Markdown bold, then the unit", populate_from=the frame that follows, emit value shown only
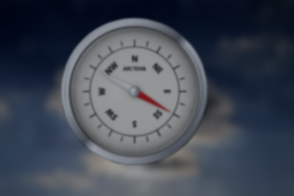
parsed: **120** °
